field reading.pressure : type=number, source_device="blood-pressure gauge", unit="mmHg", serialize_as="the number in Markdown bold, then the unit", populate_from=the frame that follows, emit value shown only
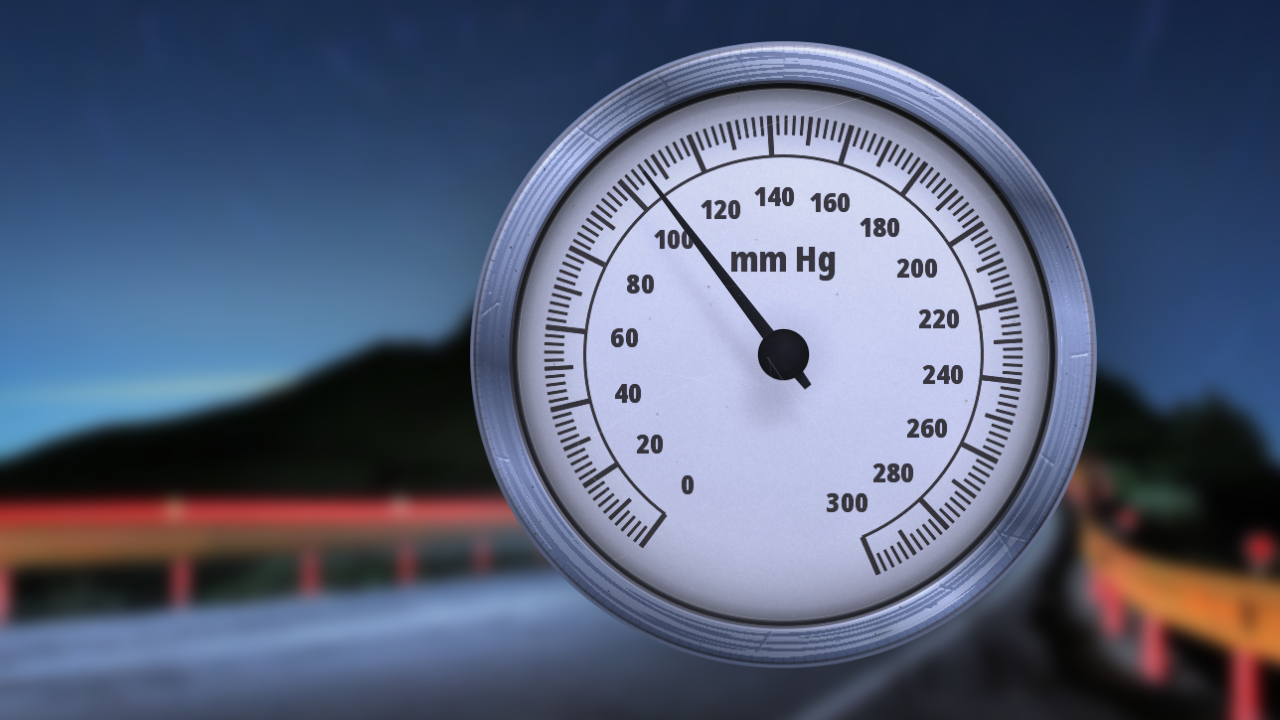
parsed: **106** mmHg
